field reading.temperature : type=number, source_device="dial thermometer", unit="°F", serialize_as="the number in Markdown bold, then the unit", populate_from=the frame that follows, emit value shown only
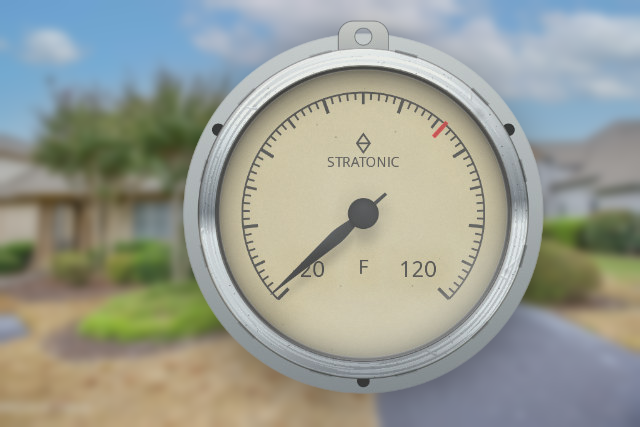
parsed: **-18** °F
